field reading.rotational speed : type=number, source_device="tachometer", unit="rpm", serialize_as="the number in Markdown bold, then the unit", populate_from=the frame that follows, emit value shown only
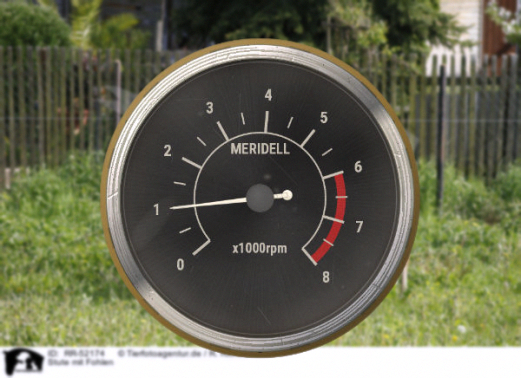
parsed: **1000** rpm
